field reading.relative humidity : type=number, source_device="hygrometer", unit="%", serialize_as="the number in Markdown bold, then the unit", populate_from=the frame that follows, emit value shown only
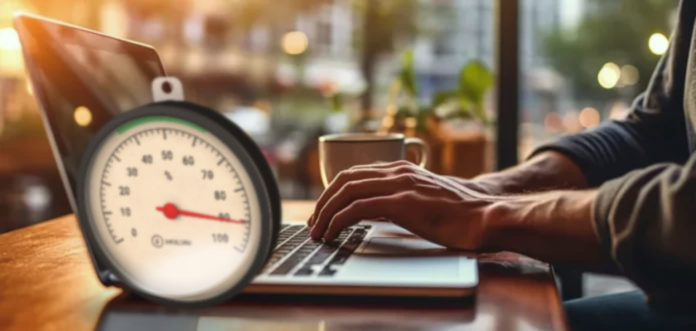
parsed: **90** %
